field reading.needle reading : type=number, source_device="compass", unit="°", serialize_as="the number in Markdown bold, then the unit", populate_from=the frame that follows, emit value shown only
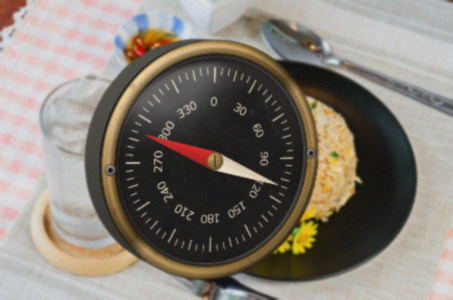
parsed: **290** °
